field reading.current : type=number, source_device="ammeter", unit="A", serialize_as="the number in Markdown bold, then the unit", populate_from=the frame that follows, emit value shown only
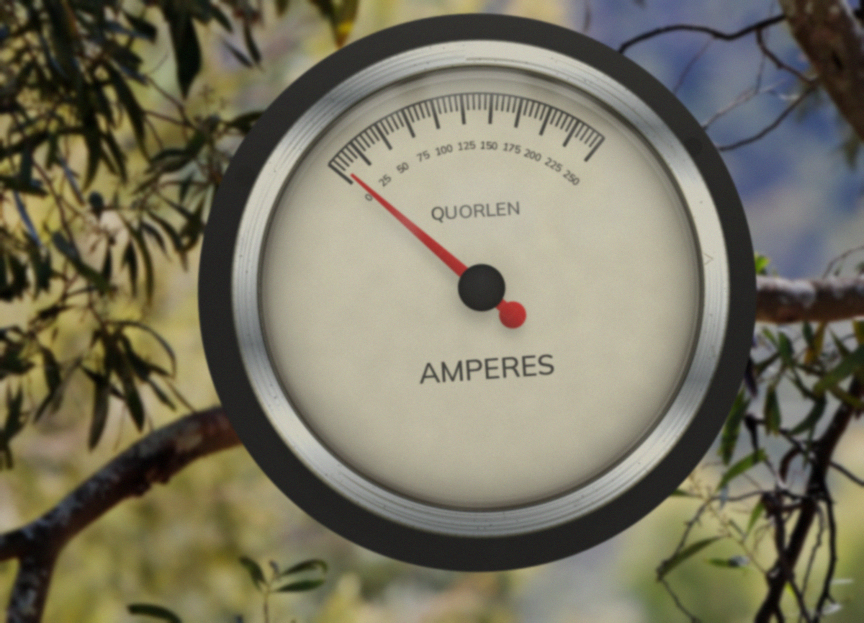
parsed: **5** A
